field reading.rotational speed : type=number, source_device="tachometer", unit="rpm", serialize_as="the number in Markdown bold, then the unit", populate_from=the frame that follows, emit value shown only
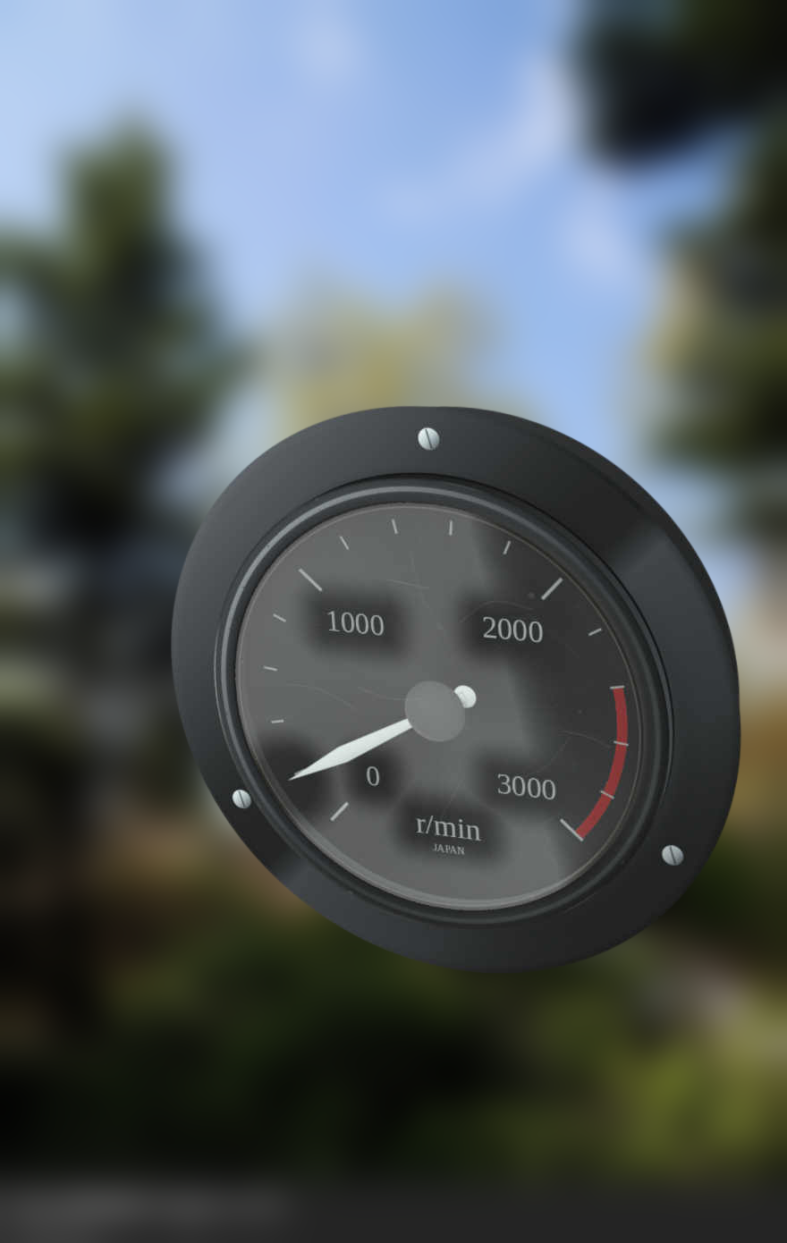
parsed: **200** rpm
